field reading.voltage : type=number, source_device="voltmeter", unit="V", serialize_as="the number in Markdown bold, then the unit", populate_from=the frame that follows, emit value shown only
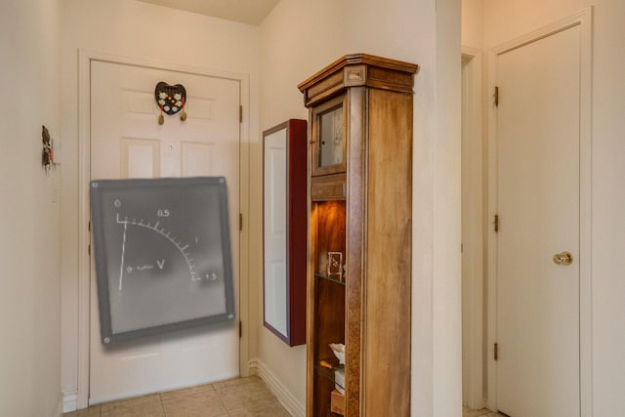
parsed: **0.1** V
